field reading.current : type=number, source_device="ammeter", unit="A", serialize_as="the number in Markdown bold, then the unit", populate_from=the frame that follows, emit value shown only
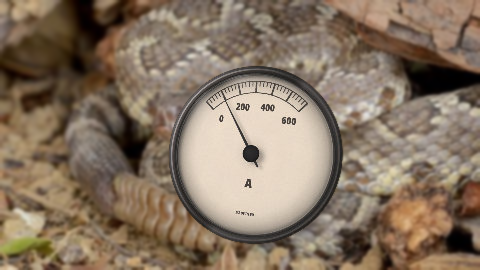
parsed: **100** A
